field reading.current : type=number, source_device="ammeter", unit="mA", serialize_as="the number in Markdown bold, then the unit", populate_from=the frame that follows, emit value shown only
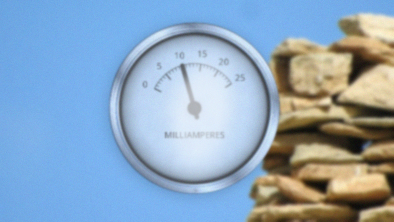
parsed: **10** mA
